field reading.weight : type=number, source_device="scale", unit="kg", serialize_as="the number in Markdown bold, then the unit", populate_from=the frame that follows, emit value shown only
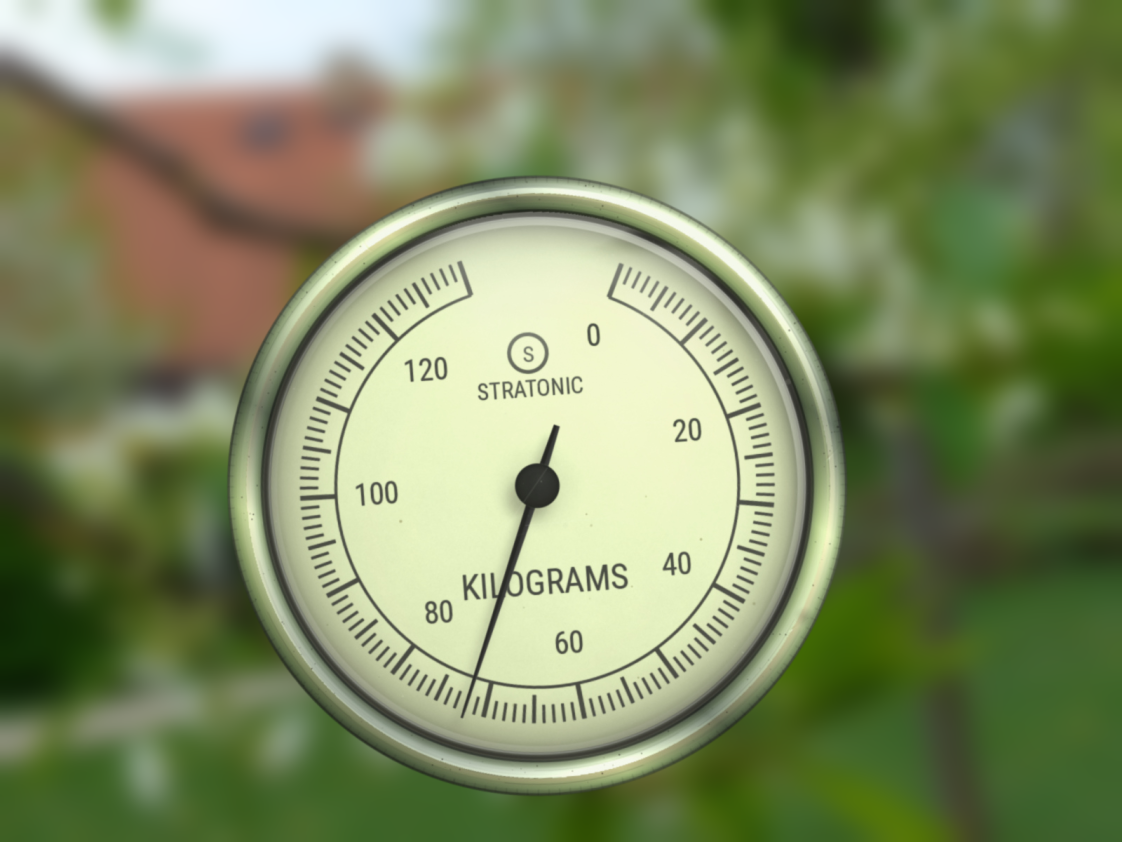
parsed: **72** kg
